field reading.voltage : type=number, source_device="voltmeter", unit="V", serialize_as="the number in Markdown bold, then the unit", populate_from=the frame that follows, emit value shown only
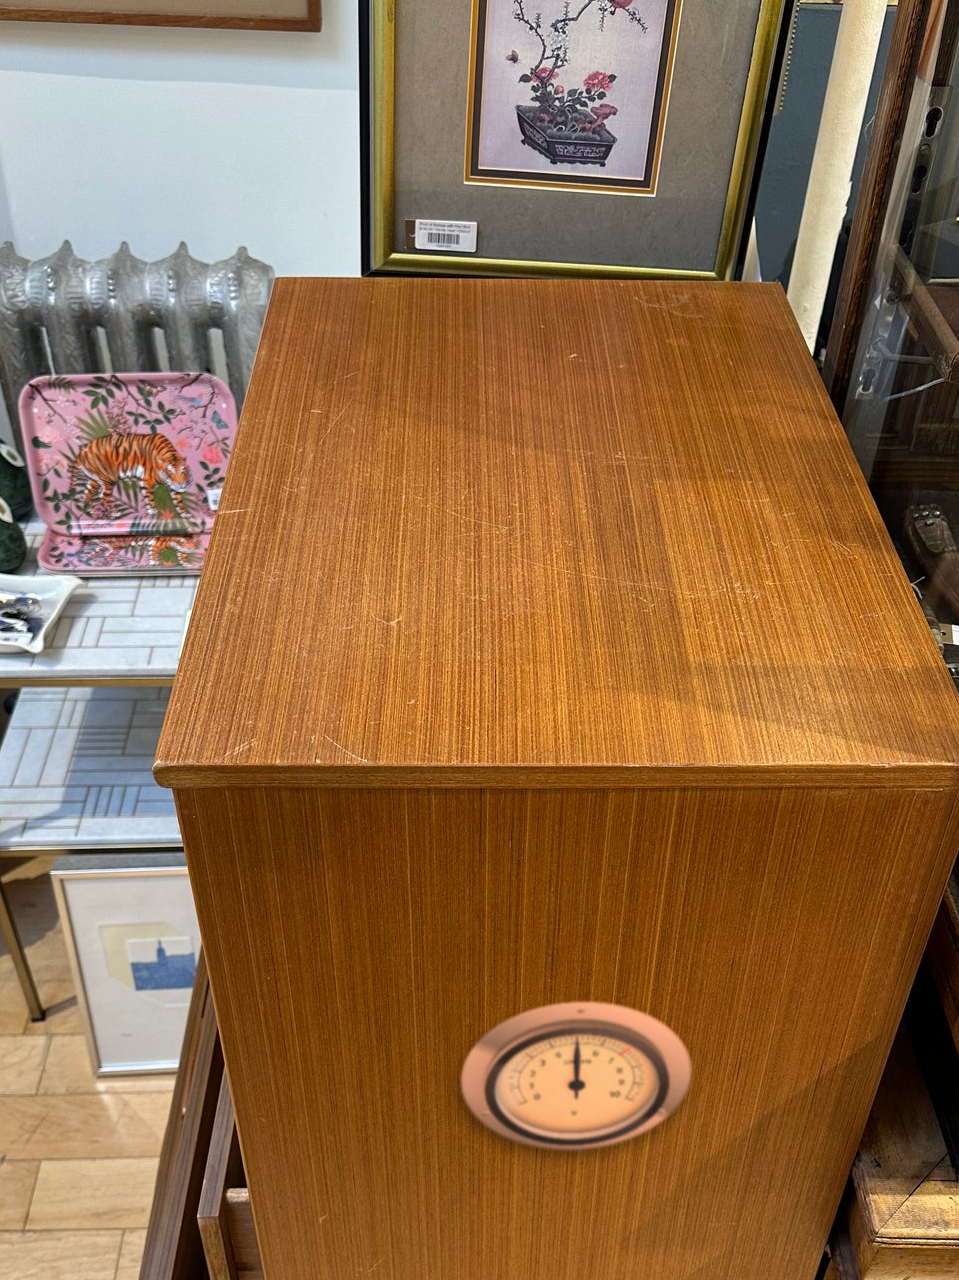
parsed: **5** V
